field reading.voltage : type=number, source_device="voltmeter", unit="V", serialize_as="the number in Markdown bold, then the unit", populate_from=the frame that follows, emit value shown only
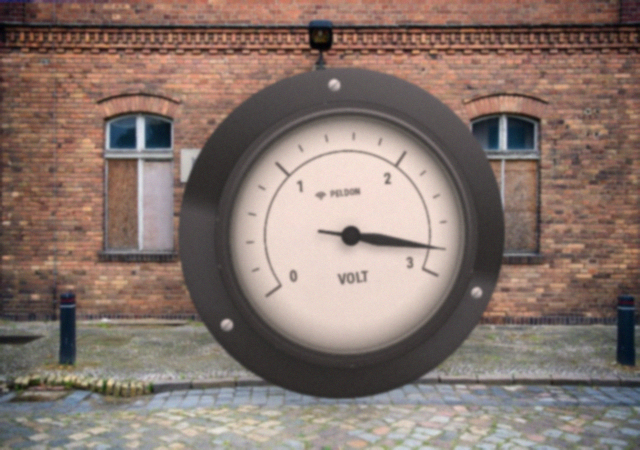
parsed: **2.8** V
